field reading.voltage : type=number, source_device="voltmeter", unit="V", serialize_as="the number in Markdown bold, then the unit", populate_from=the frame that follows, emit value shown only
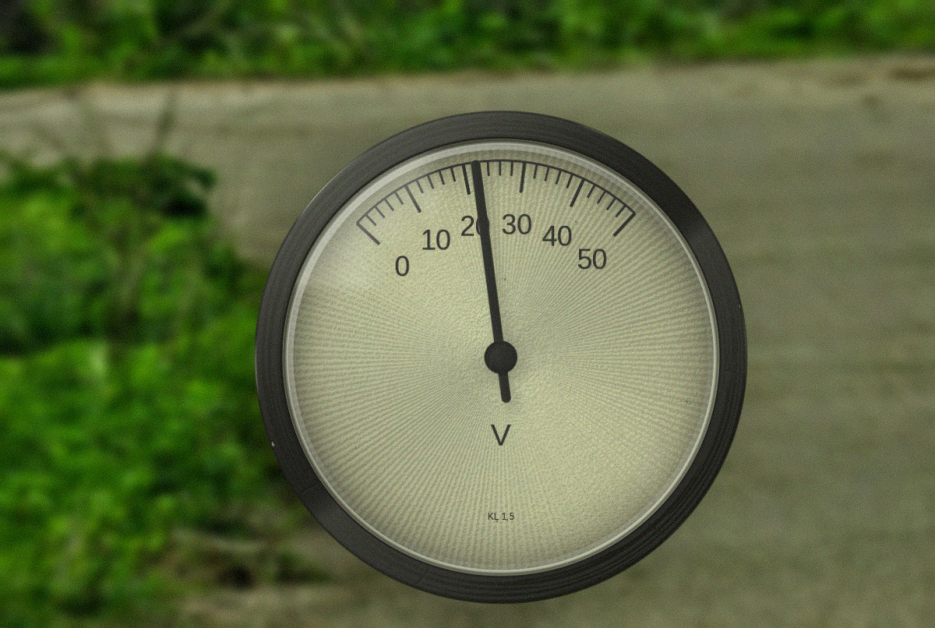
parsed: **22** V
